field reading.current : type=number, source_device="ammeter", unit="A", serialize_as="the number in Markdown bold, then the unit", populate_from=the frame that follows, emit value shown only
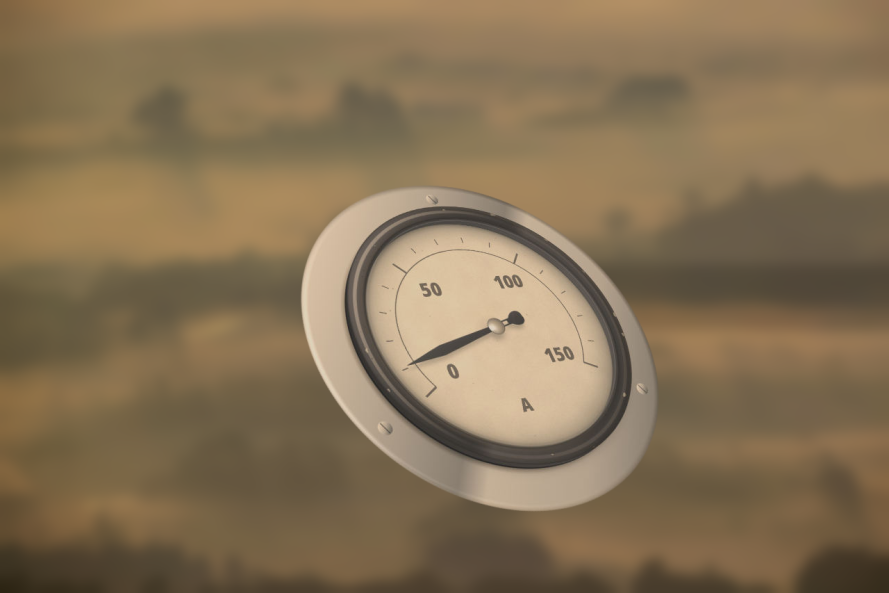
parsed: **10** A
